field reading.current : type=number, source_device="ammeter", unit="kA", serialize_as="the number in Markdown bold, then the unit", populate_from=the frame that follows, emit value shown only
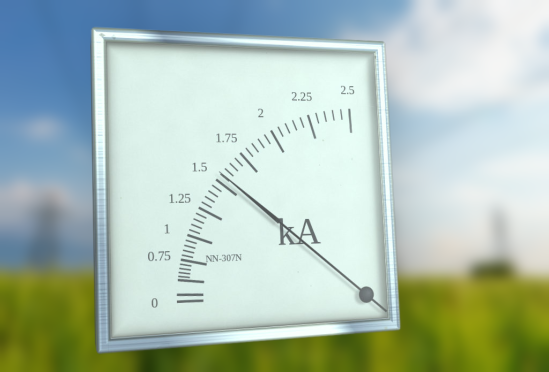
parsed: **1.55** kA
